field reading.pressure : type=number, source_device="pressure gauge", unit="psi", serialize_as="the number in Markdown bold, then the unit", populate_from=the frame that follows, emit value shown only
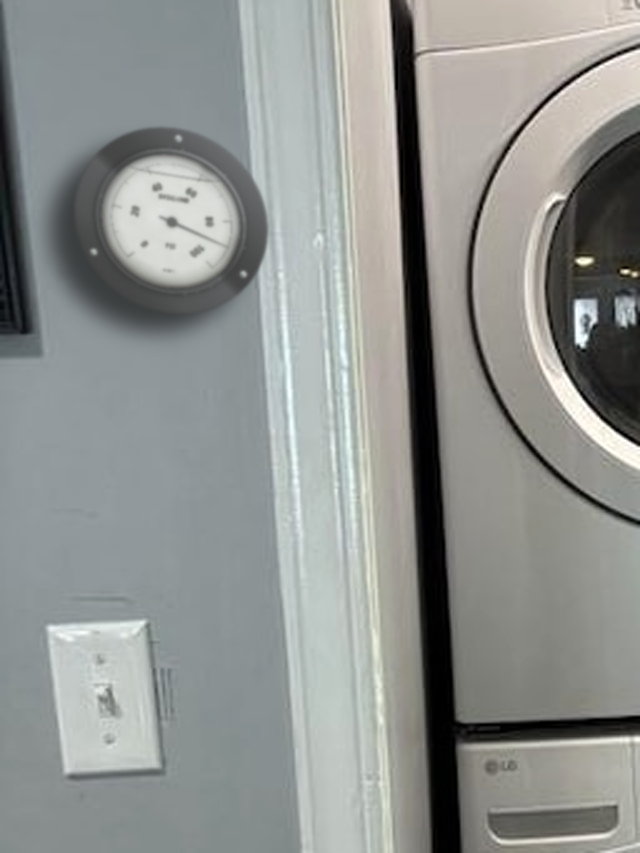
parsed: **90** psi
